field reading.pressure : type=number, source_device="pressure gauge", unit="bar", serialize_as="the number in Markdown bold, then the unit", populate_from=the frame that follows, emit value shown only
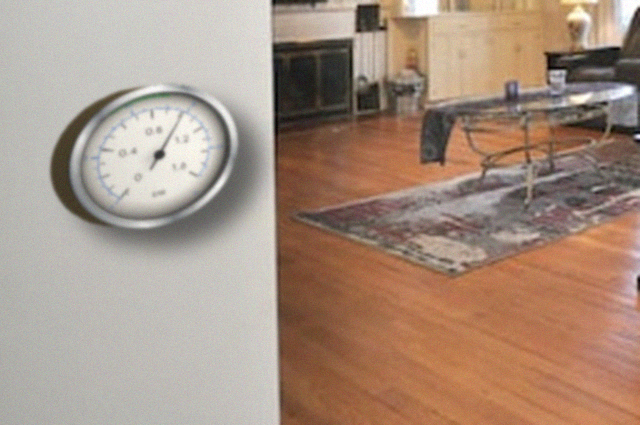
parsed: **1** bar
